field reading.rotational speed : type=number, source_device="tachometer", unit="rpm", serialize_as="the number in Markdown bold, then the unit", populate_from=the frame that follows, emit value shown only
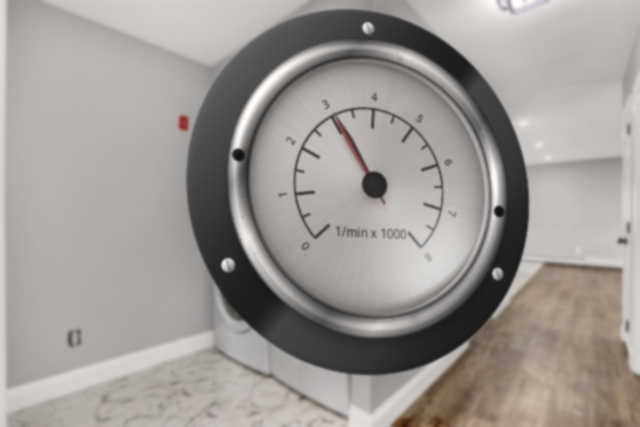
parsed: **3000** rpm
